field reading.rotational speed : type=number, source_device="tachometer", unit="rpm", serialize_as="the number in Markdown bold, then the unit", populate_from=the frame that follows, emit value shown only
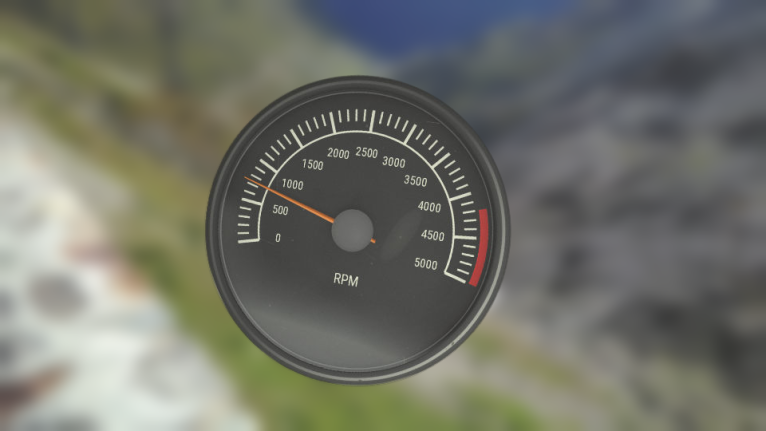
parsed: **750** rpm
